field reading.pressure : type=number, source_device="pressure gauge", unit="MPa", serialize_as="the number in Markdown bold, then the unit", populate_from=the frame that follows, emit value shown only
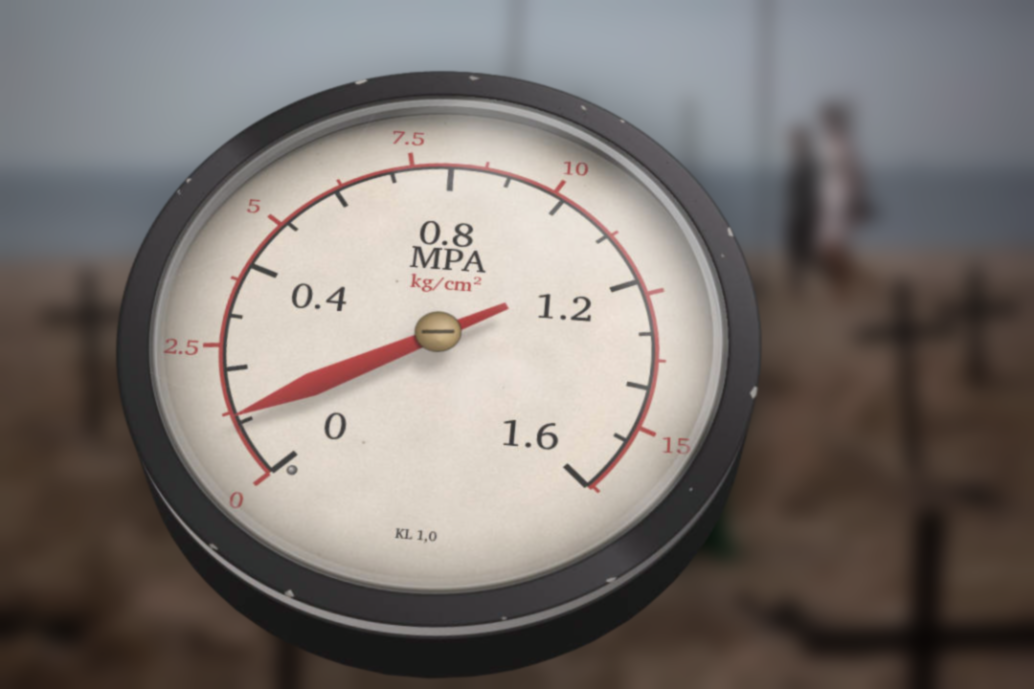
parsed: **0.1** MPa
